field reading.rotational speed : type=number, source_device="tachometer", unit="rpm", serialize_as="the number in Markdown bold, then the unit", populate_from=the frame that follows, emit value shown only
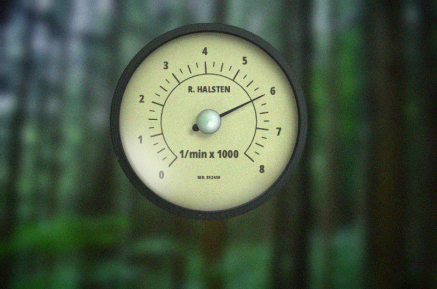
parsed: **6000** rpm
